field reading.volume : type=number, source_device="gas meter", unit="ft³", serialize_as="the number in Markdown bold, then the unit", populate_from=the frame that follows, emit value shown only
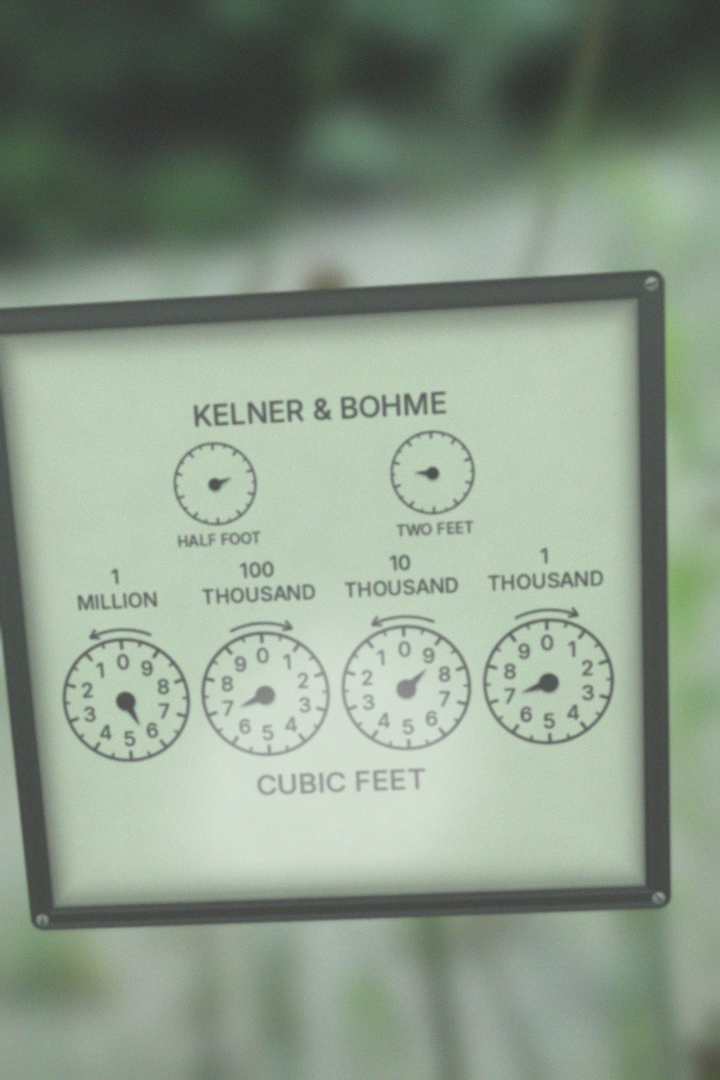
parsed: **568700** ft³
